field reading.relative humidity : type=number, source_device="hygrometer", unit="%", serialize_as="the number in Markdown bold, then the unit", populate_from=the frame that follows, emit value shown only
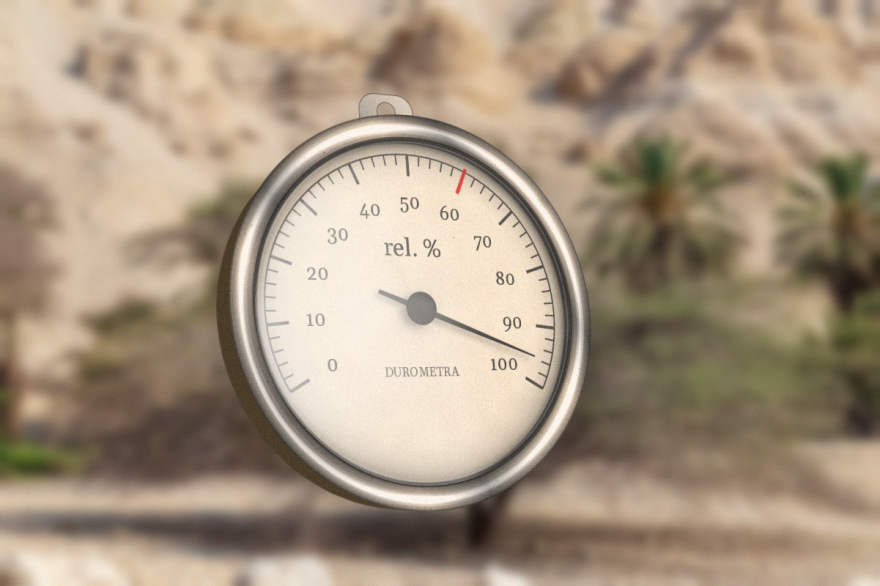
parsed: **96** %
